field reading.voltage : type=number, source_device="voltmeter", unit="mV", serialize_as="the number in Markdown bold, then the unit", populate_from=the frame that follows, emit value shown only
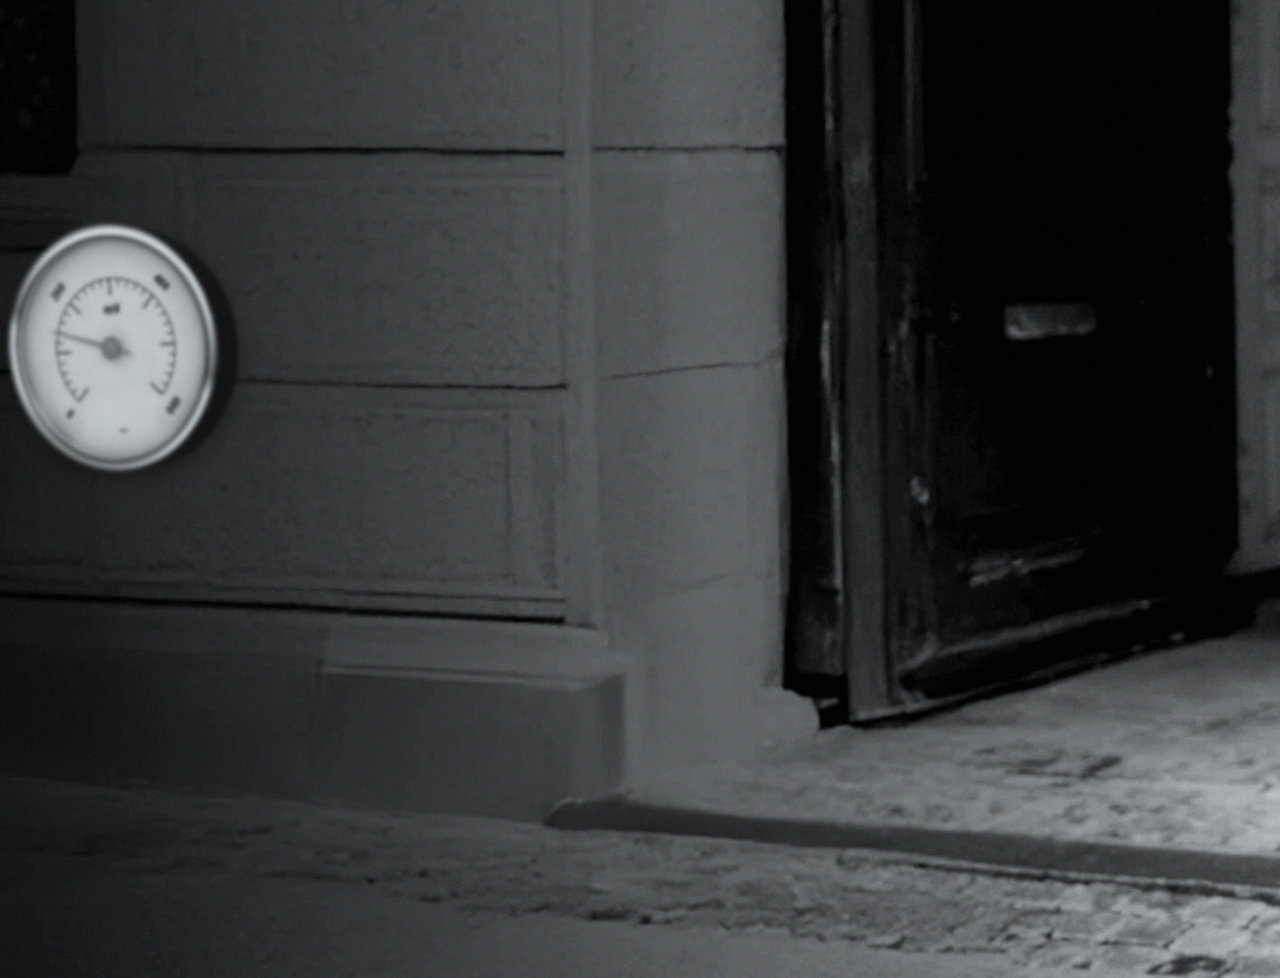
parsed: **140** mV
